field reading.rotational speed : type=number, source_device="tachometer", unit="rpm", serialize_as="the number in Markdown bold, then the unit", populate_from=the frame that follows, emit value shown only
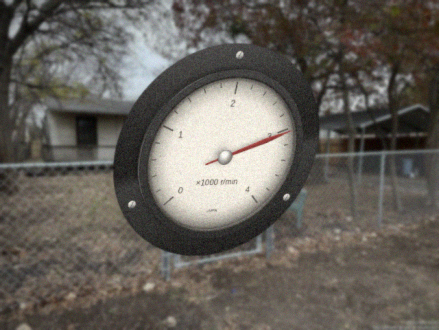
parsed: **3000** rpm
